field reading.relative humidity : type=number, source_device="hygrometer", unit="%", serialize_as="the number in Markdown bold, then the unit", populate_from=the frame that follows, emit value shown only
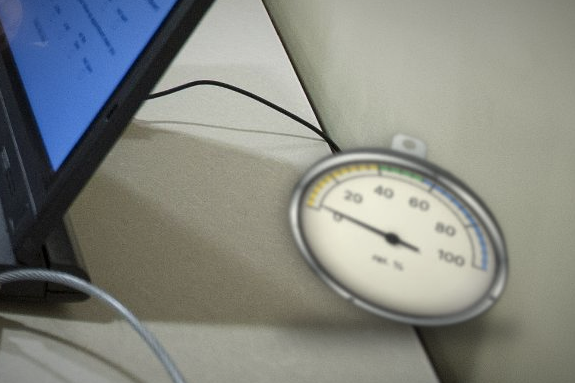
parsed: **4** %
